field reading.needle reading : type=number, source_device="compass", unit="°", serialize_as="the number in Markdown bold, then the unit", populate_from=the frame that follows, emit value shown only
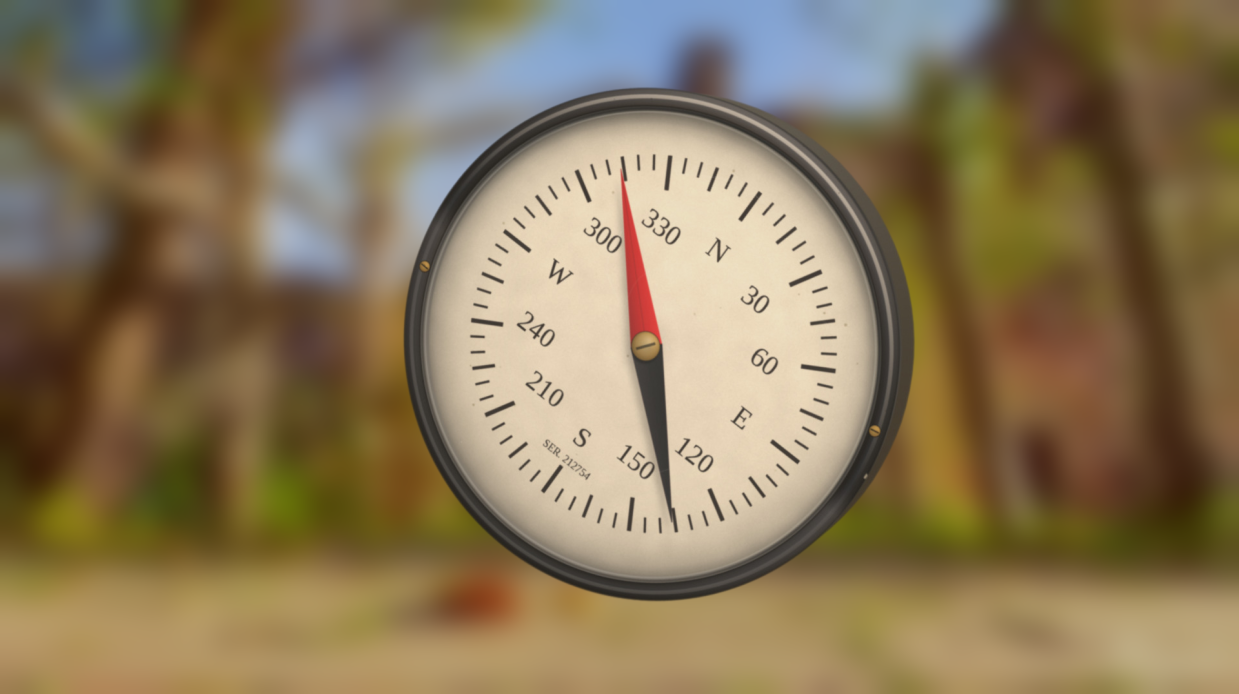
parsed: **315** °
